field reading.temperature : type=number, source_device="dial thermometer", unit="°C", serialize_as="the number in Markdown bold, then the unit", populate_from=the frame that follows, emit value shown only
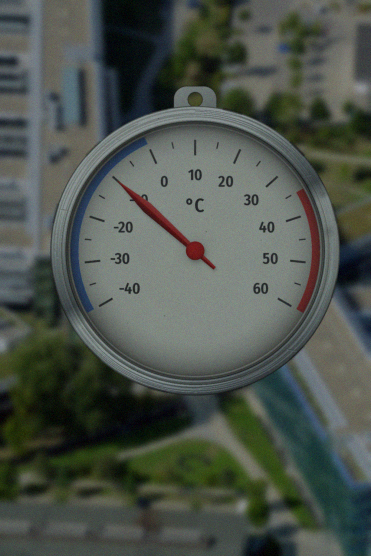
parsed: **-10** °C
